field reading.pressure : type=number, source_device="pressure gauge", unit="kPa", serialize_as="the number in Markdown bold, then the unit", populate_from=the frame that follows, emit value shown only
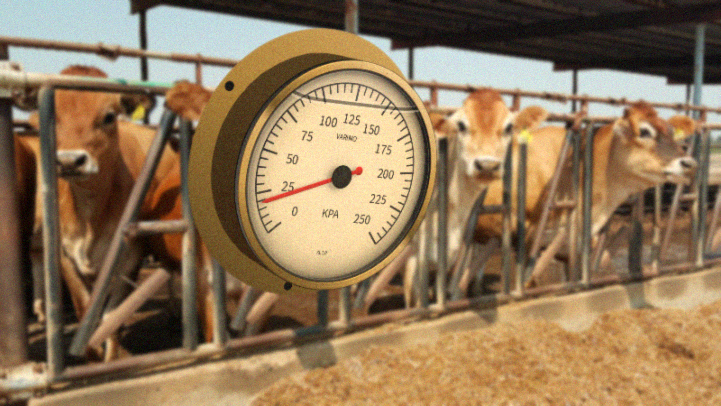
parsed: **20** kPa
